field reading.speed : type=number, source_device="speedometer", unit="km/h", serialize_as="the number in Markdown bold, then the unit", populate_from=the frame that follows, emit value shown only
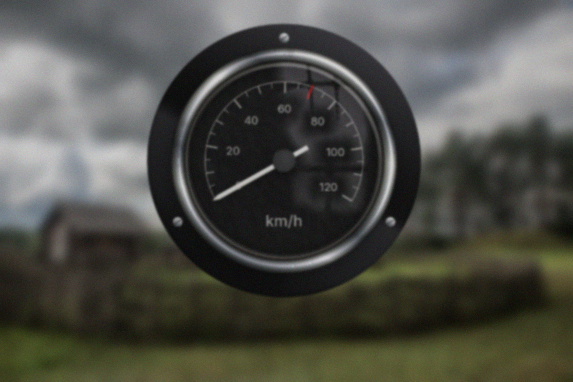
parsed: **0** km/h
